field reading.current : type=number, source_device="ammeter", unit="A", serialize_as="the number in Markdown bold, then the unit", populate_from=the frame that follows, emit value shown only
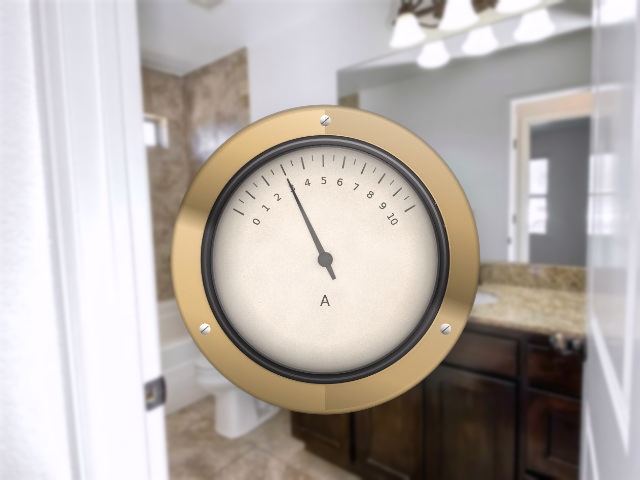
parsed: **3** A
